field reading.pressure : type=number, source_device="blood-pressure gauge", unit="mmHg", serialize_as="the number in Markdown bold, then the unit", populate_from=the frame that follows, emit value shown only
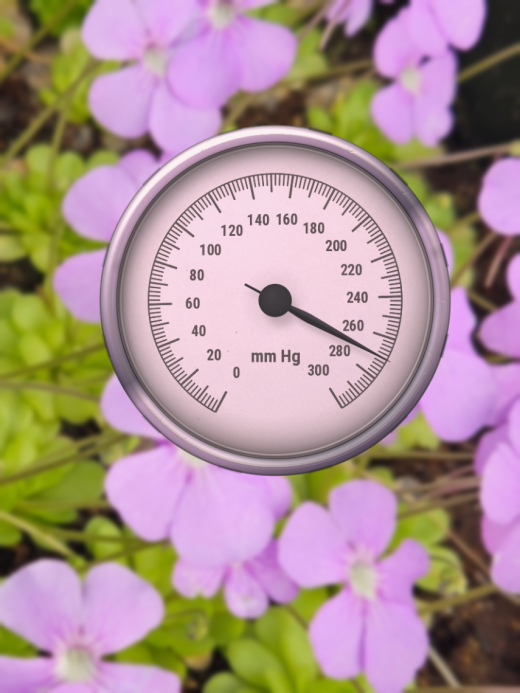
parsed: **270** mmHg
